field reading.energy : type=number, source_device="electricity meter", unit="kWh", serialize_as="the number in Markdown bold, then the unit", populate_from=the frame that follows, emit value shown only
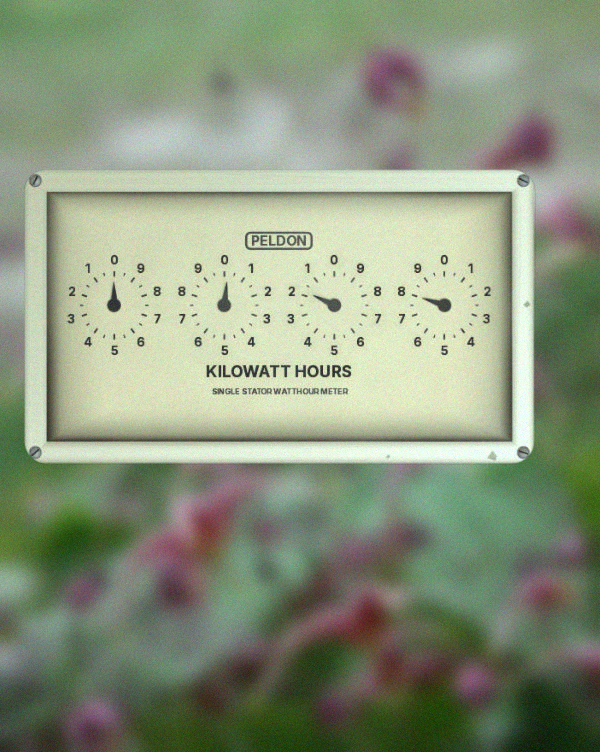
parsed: **18** kWh
